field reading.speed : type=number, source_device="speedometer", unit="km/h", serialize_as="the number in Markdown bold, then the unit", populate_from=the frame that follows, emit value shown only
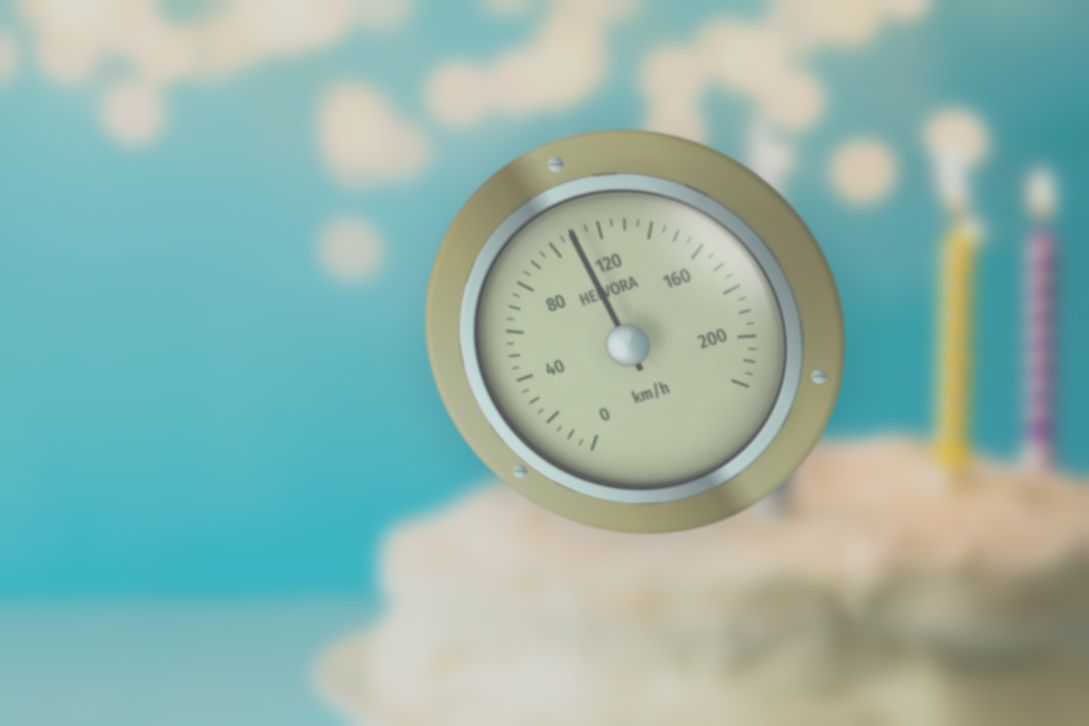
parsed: **110** km/h
